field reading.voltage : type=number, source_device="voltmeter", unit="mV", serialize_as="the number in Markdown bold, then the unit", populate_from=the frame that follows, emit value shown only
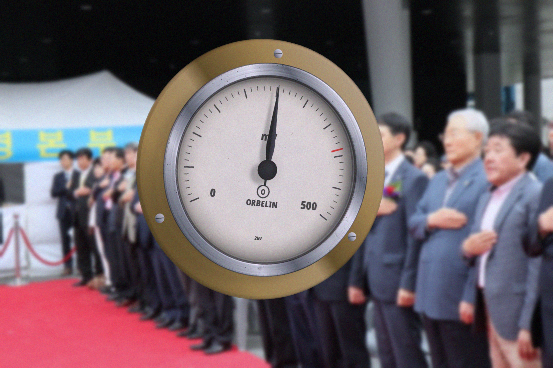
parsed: **250** mV
